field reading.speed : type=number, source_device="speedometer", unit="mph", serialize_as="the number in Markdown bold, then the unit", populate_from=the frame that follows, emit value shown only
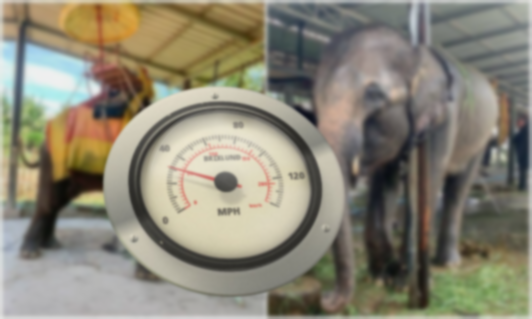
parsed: **30** mph
